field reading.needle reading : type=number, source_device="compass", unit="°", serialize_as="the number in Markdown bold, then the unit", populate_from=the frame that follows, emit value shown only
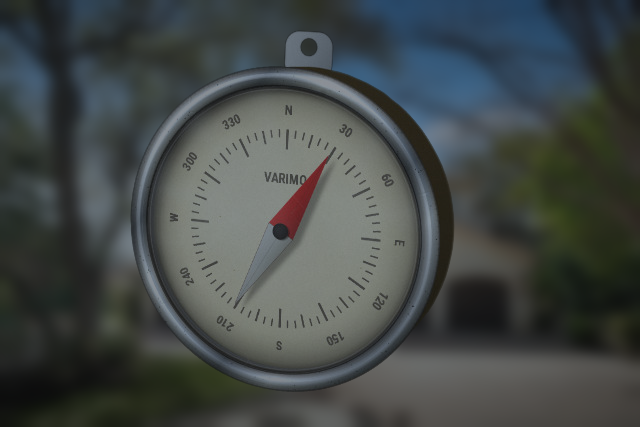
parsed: **30** °
